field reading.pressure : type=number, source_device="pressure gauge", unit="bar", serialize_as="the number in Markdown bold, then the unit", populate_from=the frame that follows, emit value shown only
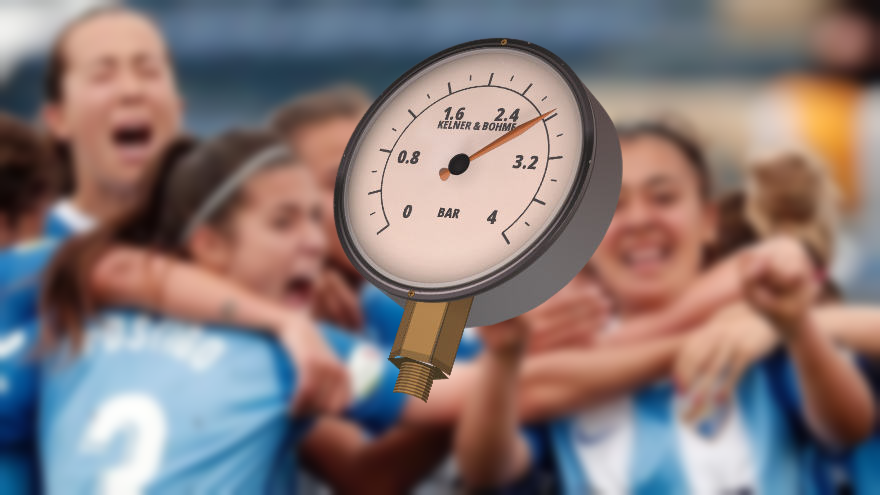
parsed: **2.8** bar
